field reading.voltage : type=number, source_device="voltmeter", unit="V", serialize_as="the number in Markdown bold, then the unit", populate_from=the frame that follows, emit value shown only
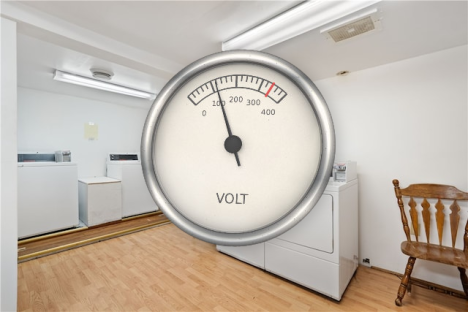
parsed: **120** V
